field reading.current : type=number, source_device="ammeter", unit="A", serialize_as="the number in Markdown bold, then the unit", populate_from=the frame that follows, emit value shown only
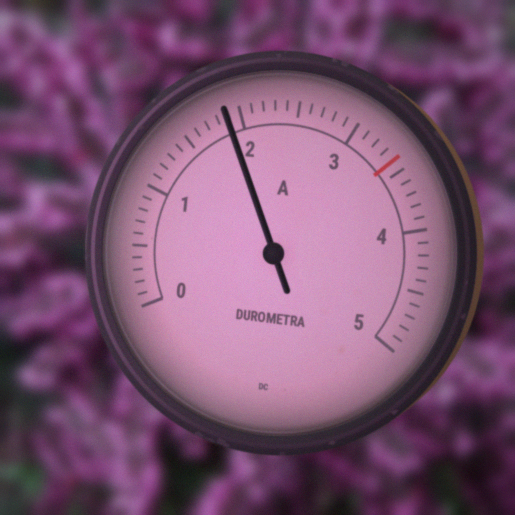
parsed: **1.9** A
